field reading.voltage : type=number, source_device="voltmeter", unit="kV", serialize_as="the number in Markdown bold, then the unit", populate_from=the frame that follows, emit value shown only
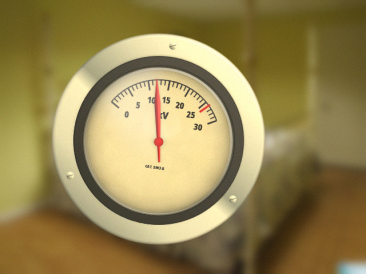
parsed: **12** kV
